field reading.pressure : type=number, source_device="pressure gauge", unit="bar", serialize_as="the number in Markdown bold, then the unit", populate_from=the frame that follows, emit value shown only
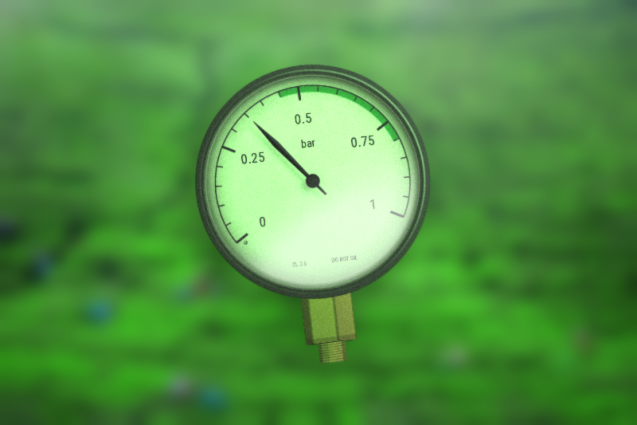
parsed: **0.35** bar
